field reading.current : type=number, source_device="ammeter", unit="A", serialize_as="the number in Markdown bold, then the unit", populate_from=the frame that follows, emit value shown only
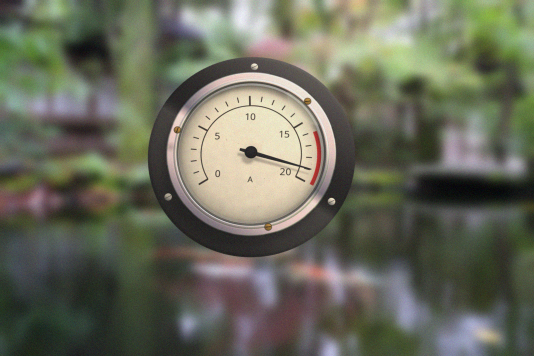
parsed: **19** A
